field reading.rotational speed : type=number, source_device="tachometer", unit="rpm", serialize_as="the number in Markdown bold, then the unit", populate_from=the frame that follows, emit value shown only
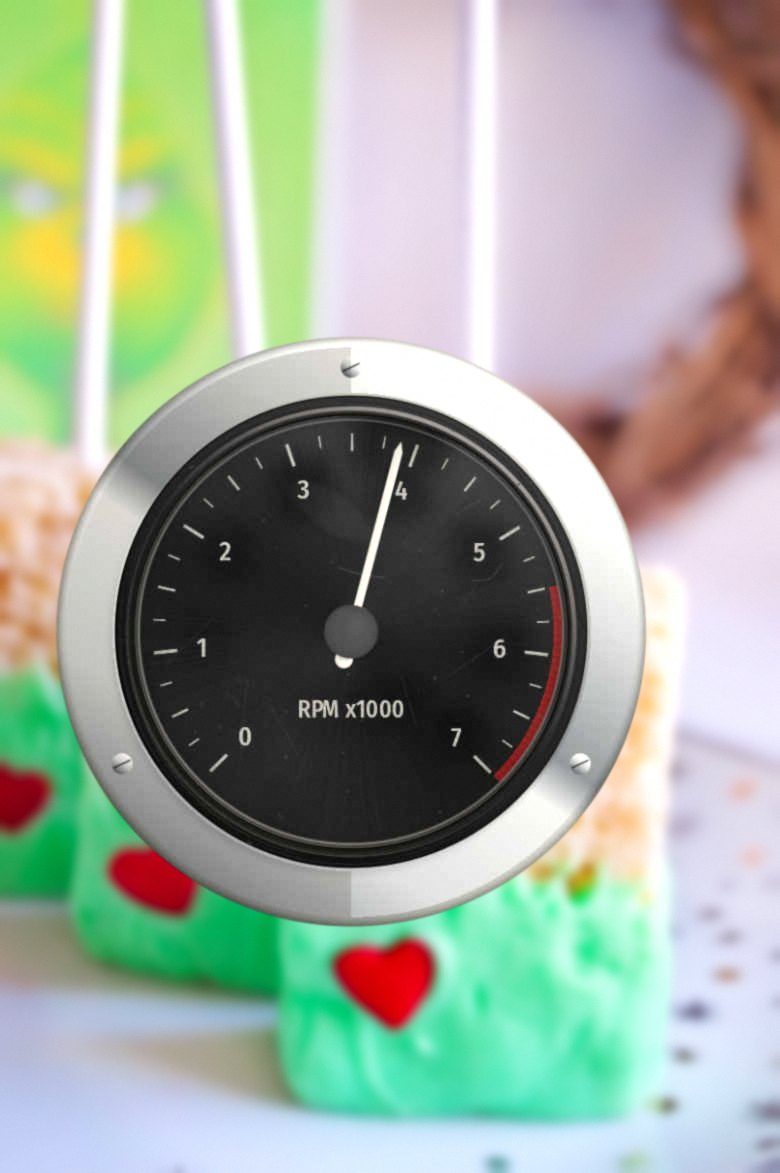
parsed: **3875** rpm
